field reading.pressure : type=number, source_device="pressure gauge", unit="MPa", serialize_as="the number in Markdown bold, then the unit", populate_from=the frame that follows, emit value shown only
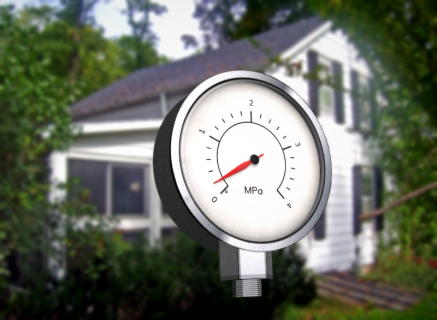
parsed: **0.2** MPa
